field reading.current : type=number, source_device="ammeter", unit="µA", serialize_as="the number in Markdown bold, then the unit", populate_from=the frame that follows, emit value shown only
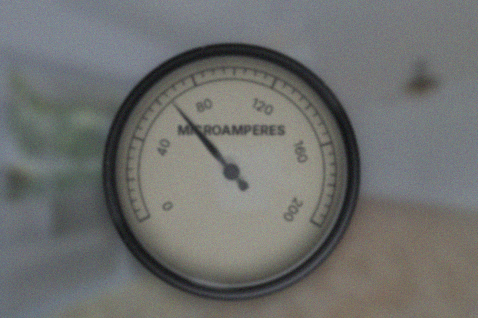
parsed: **65** µA
